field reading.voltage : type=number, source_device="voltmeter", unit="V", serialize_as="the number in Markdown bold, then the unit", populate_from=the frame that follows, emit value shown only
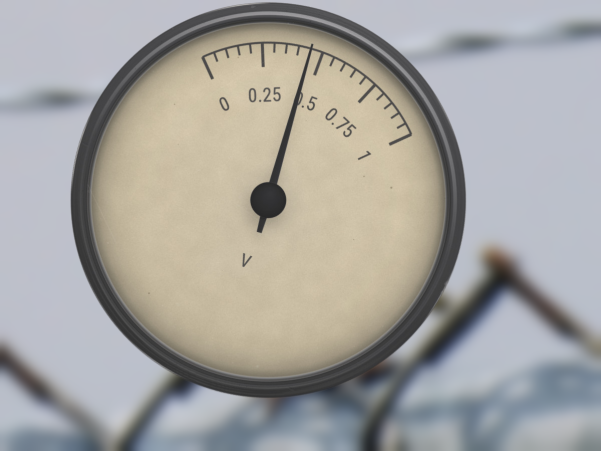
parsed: **0.45** V
